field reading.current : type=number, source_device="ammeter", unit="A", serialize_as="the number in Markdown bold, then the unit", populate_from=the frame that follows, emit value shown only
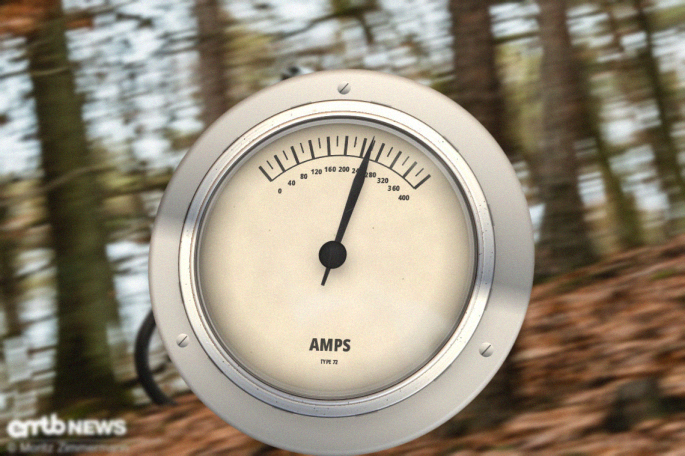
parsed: **260** A
